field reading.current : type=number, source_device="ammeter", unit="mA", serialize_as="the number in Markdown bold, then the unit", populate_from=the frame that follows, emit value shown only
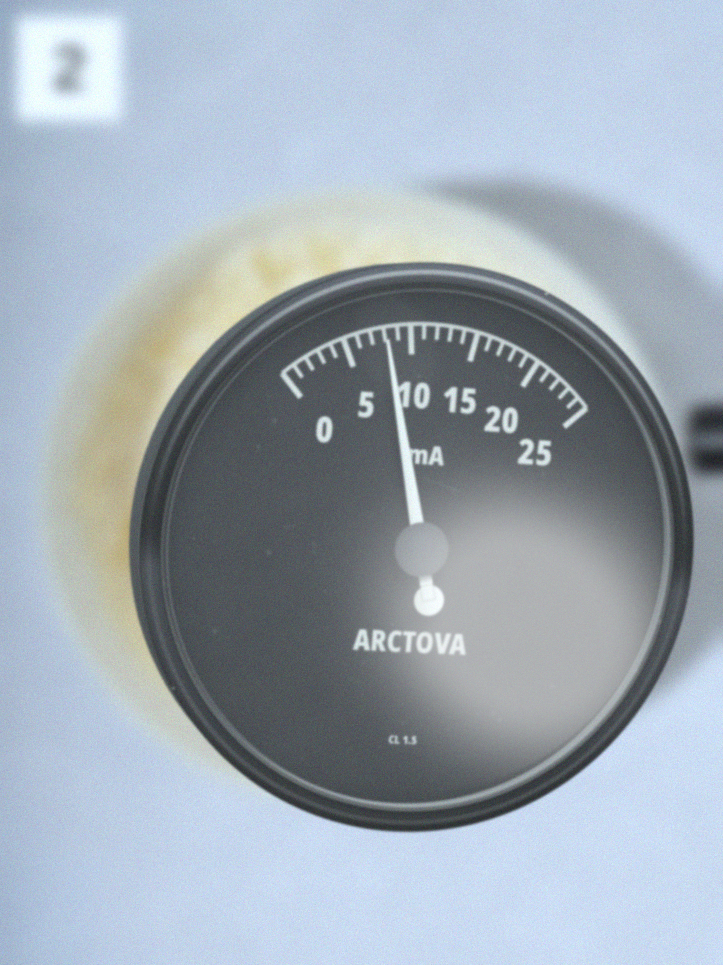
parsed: **8** mA
